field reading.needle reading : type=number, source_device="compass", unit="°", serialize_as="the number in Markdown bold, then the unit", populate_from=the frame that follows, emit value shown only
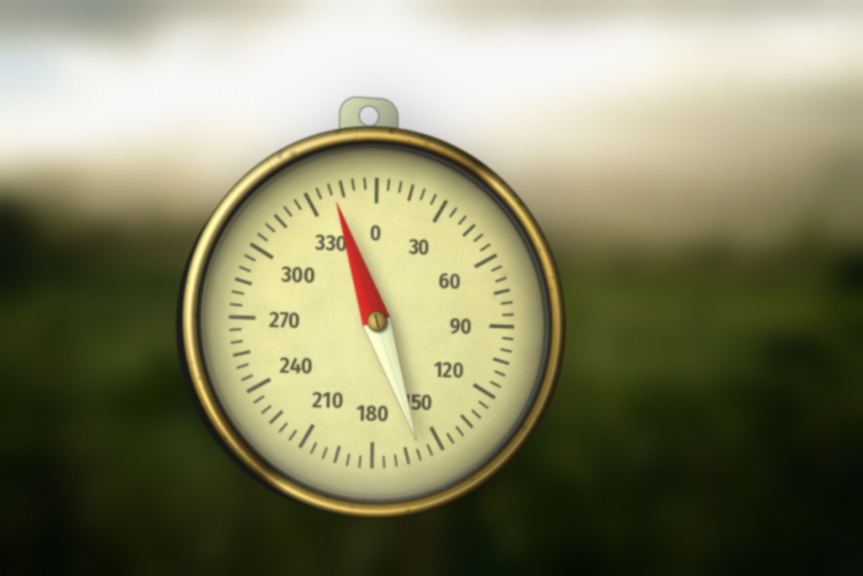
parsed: **340** °
